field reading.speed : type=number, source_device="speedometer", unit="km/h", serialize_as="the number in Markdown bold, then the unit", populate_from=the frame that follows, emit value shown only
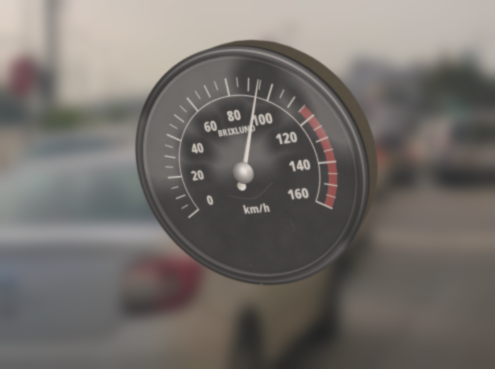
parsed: **95** km/h
